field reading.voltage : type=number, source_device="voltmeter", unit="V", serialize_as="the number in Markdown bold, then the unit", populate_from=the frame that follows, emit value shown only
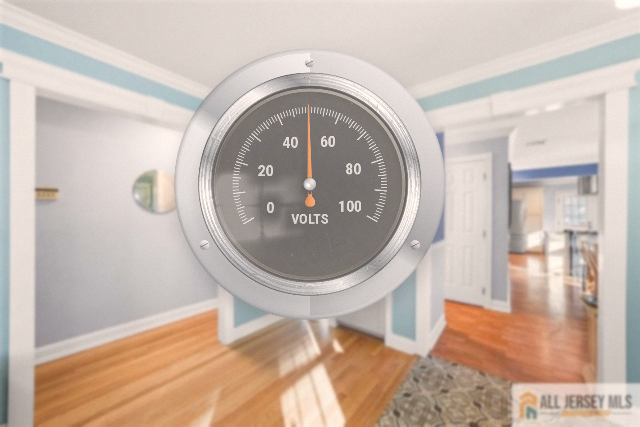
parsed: **50** V
